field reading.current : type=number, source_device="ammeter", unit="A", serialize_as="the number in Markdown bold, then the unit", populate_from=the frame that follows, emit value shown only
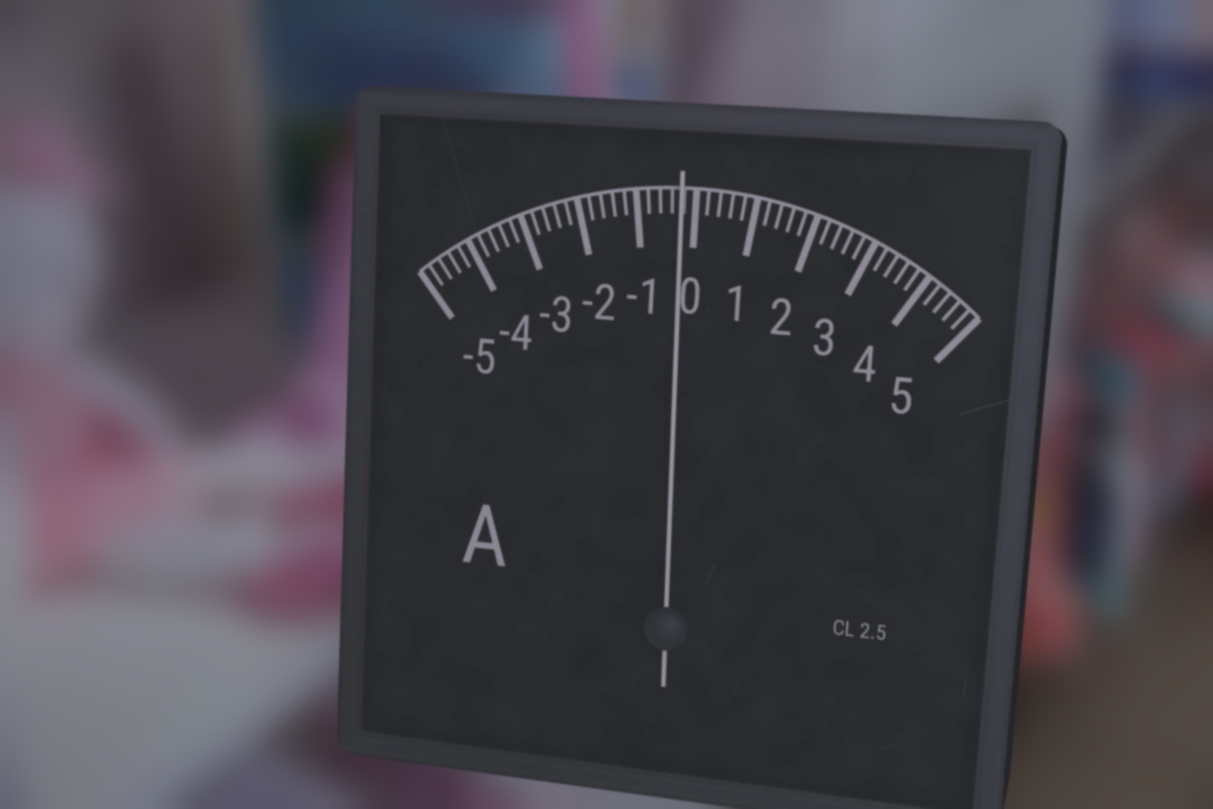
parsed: **-0.2** A
